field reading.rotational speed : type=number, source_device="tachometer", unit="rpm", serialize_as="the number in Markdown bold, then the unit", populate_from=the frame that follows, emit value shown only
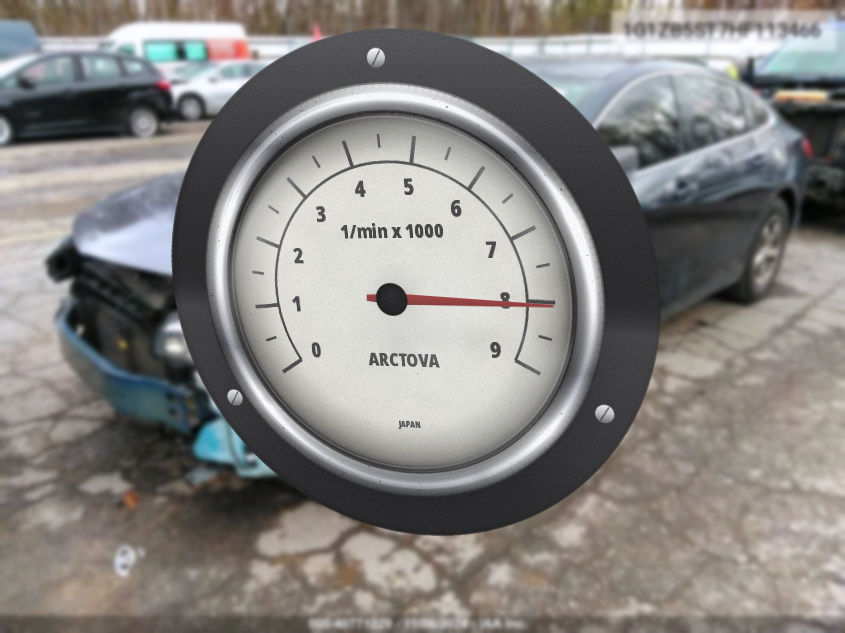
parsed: **8000** rpm
